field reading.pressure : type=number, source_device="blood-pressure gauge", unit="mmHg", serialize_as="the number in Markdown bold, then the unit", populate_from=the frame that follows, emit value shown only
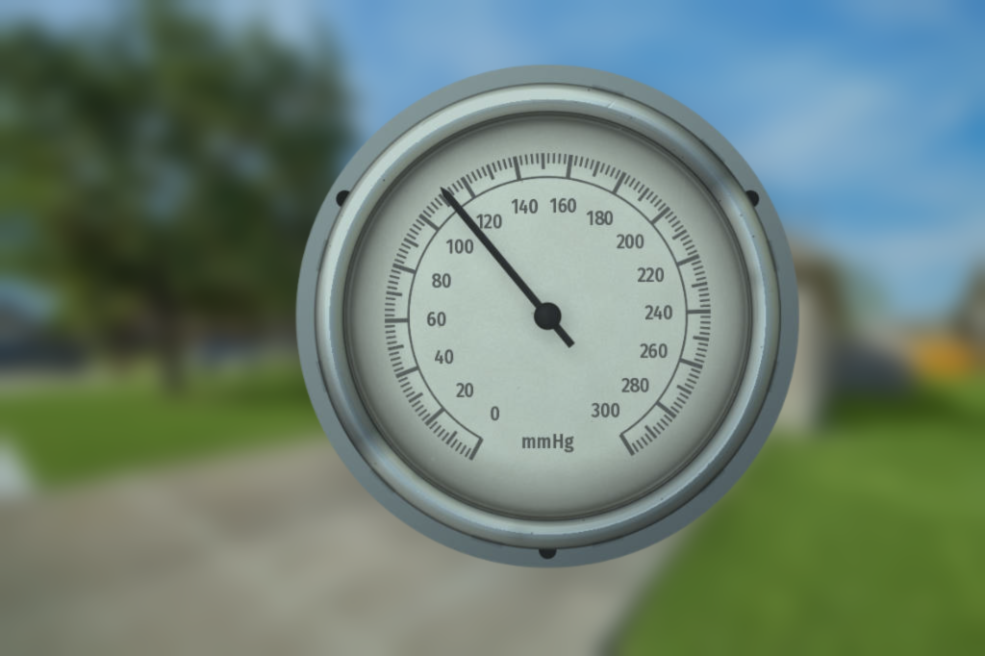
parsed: **112** mmHg
